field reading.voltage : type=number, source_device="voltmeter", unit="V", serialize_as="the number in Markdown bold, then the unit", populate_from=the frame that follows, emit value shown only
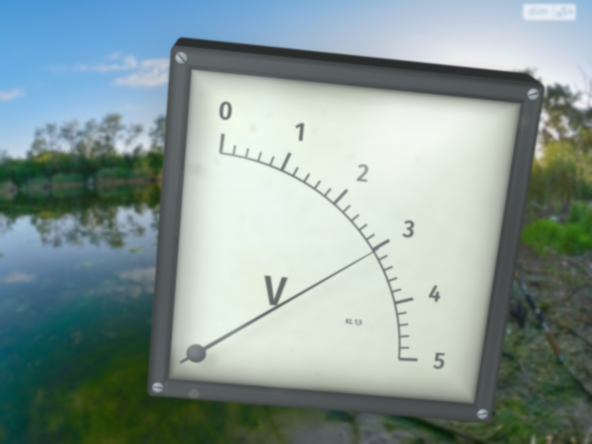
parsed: **3** V
